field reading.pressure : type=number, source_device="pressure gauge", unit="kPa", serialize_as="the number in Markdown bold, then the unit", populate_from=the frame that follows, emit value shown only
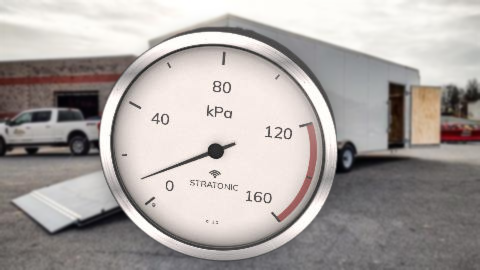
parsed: **10** kPa
